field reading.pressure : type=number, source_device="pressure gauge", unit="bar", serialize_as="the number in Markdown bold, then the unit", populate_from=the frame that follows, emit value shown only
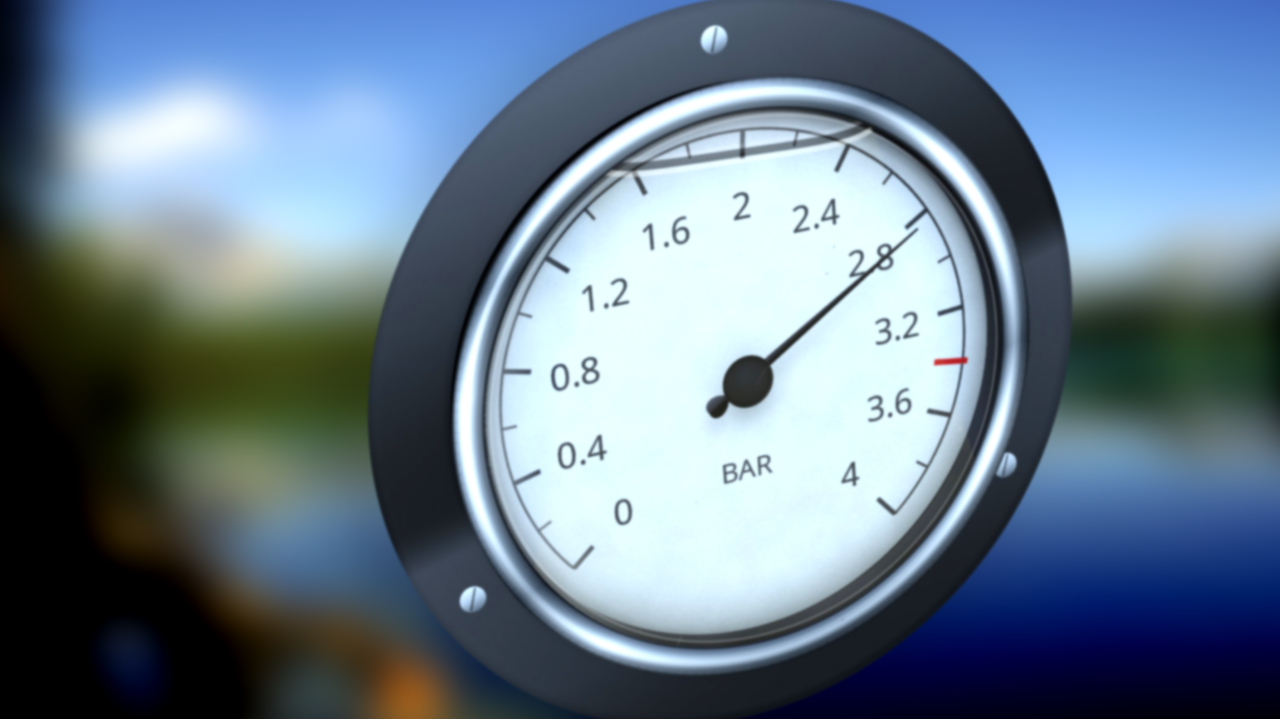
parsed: **2.8** bar
